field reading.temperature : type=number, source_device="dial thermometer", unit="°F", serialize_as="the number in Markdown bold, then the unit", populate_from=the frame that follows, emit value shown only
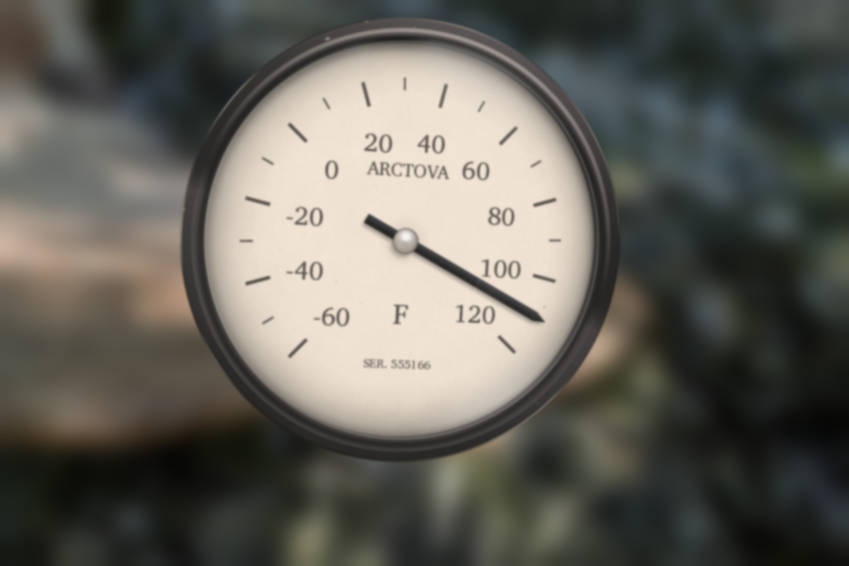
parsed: **110** °F
